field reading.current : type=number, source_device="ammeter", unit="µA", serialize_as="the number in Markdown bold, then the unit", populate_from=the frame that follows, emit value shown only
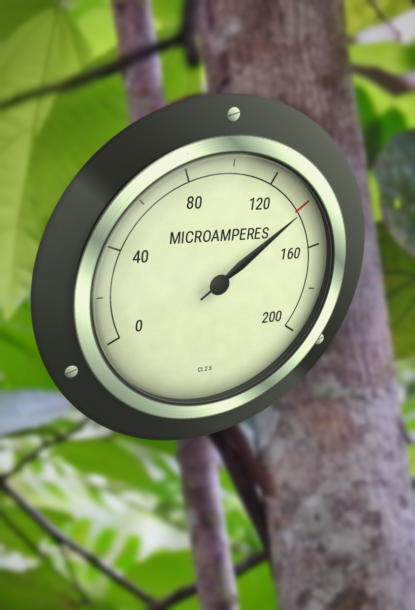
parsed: **140** µA
